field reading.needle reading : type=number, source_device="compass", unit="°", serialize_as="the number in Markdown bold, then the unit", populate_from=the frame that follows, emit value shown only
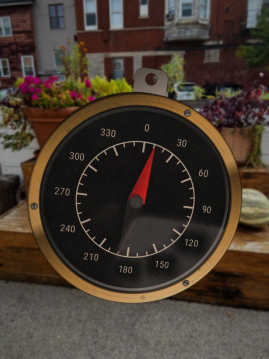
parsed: **10** °
